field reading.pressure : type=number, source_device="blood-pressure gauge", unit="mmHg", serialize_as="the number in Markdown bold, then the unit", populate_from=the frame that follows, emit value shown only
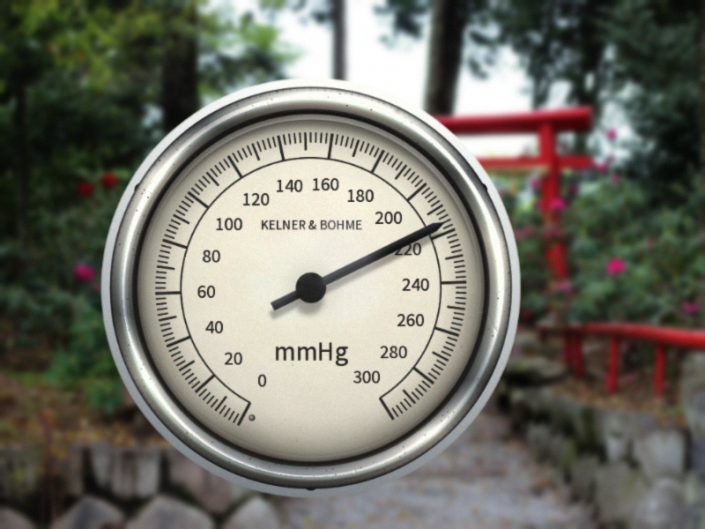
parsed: **216** mmHg
